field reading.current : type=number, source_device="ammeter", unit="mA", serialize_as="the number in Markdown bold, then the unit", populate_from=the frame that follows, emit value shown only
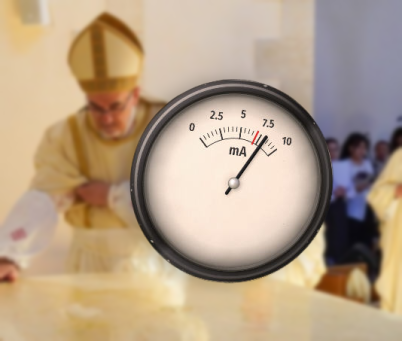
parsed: **8** mA
